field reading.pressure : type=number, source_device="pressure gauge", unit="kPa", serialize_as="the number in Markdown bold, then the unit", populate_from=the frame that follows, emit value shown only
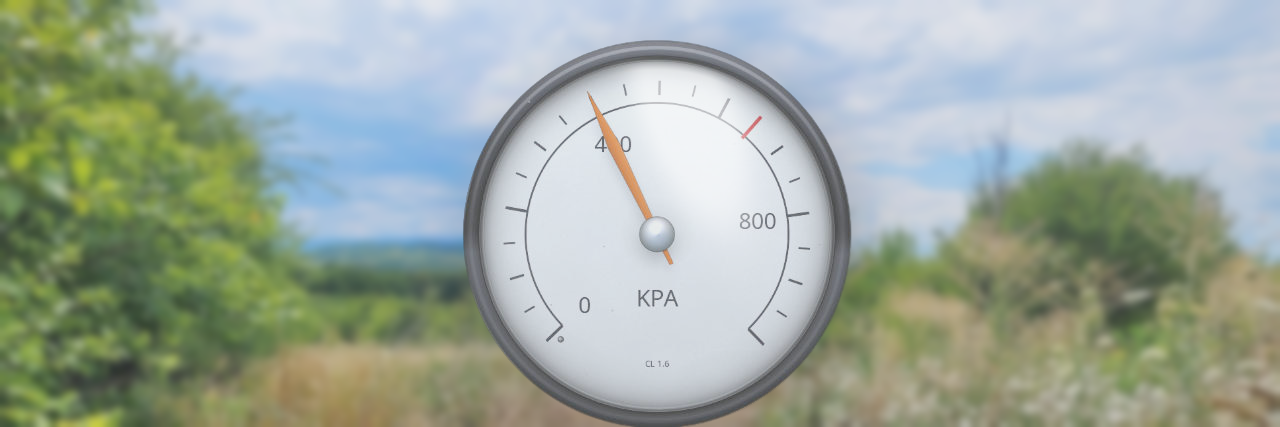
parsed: **400** kPa
